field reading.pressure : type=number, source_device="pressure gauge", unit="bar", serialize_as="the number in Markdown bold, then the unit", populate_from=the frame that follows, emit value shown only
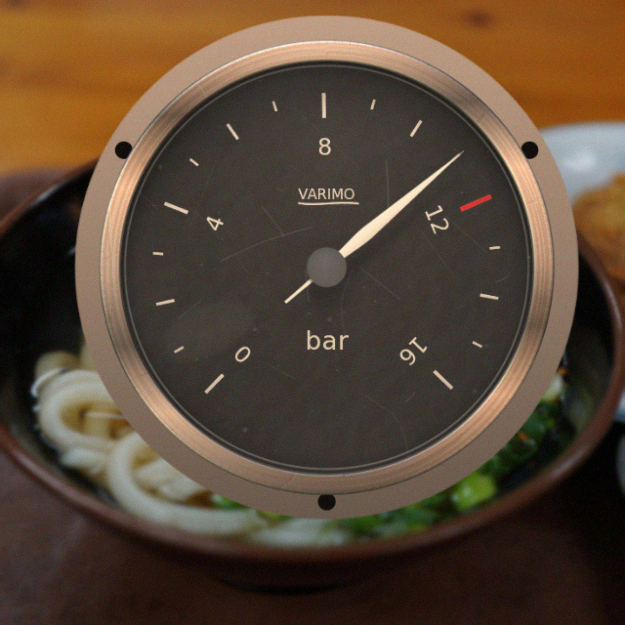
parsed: **11** bar
